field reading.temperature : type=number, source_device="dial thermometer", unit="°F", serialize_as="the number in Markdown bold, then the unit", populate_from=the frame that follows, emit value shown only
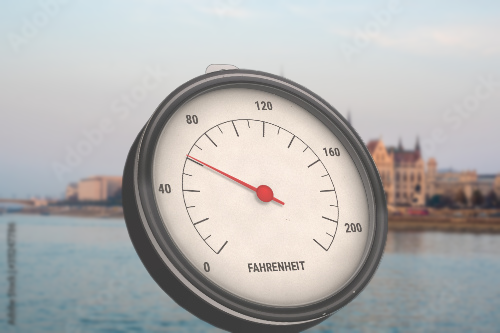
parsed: **60** °F
